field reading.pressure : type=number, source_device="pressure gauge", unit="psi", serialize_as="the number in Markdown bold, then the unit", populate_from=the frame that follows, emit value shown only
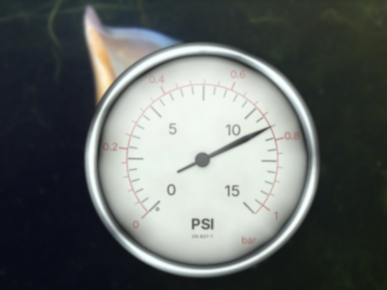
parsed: **11** psi
